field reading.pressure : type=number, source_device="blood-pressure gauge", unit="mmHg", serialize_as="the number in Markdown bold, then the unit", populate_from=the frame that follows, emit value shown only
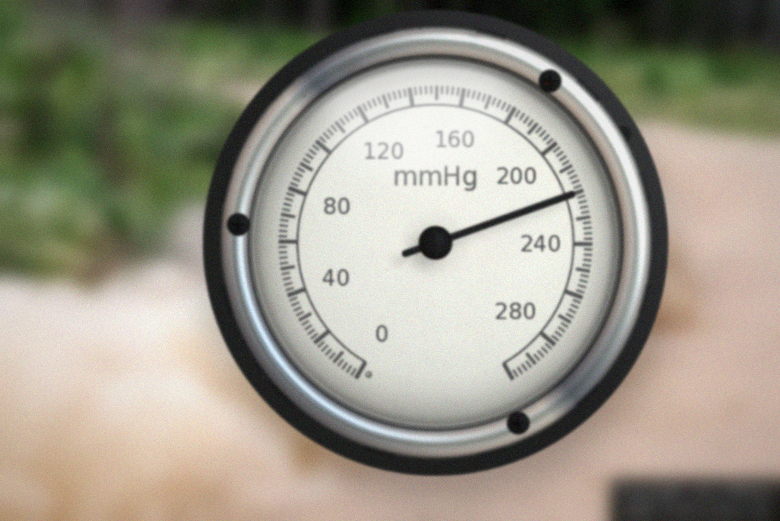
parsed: **220** mmHg
